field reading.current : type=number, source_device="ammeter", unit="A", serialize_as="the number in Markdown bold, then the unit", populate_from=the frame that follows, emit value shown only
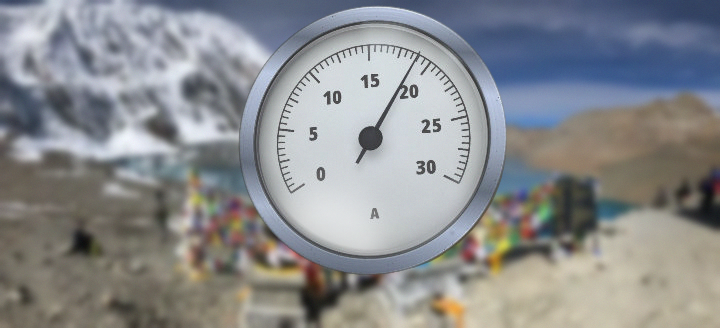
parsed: **19** A
